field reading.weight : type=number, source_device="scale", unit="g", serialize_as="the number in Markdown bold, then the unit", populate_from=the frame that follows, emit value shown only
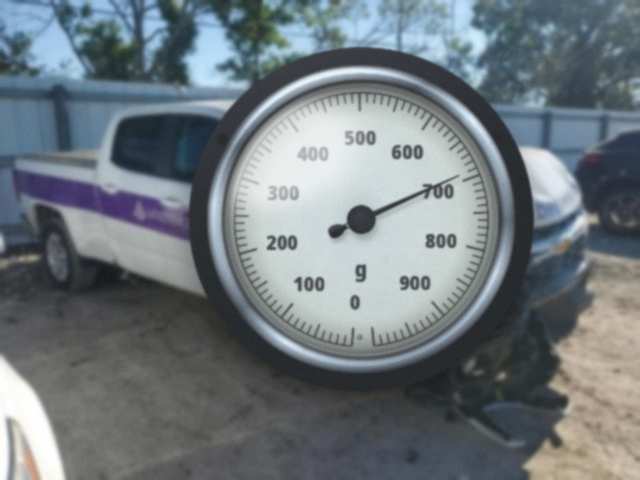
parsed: **690** g
